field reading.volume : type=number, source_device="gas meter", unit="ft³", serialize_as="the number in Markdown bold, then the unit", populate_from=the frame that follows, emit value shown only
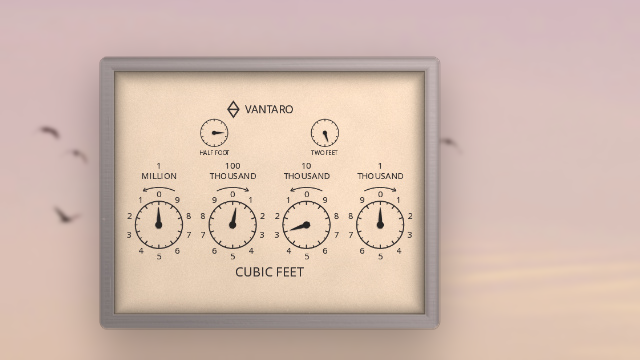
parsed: **3000** ft³
